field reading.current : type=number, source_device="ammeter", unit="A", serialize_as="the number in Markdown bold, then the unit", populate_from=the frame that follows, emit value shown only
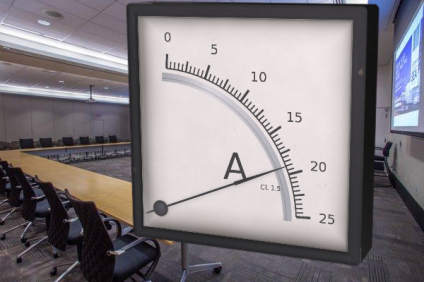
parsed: **19** A
